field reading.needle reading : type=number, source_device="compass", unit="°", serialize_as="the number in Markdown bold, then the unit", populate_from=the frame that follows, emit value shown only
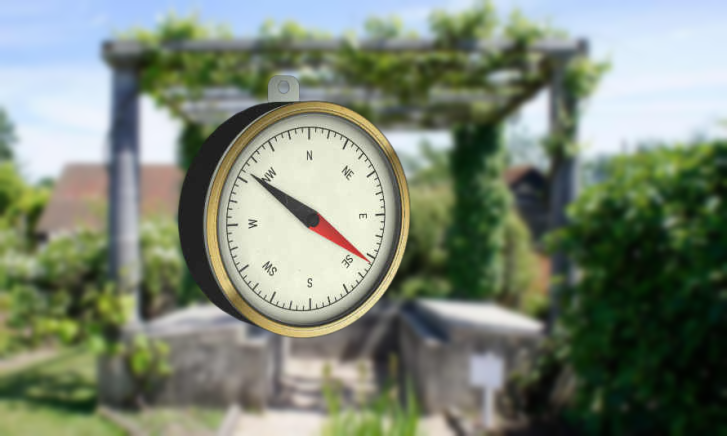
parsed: **125** °
